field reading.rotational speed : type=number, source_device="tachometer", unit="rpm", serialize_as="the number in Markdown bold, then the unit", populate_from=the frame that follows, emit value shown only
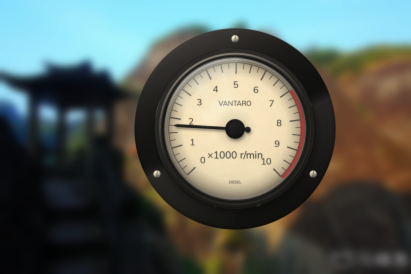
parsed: **1750** rpm
